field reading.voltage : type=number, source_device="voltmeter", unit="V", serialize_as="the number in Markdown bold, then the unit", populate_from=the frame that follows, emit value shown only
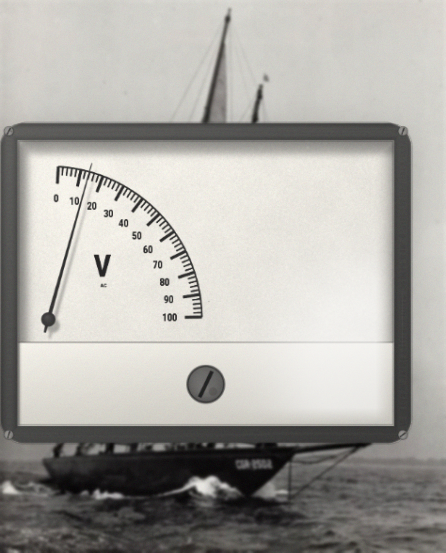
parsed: **14** V
